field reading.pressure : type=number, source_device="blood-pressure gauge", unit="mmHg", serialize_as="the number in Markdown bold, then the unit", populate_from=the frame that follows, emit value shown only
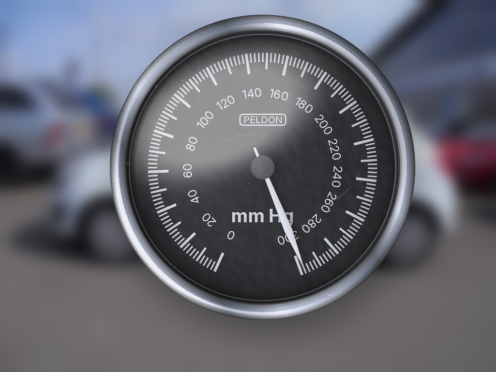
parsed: **298** mmHg
